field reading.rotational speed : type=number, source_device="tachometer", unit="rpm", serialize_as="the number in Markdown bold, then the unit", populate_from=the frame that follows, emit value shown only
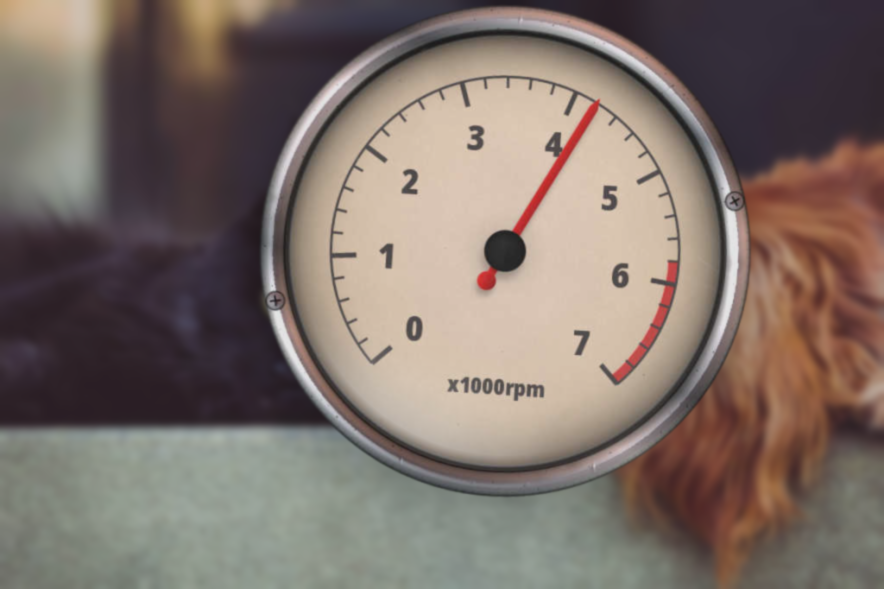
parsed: **4200** rpm
